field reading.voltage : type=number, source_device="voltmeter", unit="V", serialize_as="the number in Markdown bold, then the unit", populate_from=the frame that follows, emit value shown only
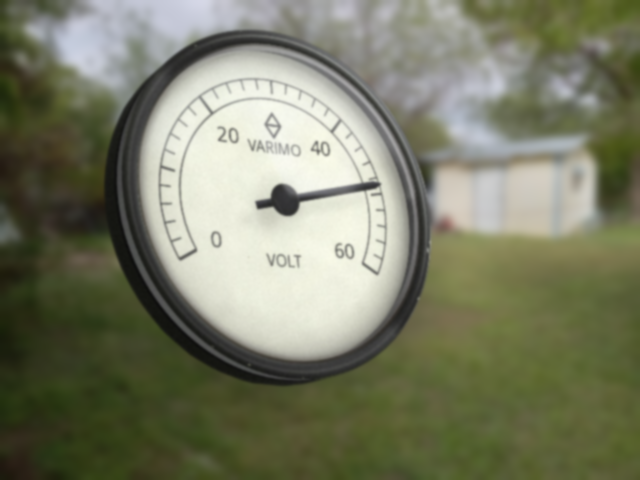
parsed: **49** V
